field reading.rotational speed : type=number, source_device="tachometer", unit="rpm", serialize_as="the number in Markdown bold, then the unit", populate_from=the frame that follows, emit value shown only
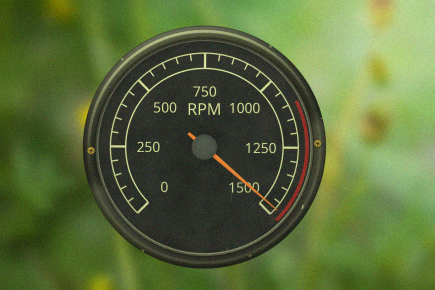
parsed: **1475** rpm
